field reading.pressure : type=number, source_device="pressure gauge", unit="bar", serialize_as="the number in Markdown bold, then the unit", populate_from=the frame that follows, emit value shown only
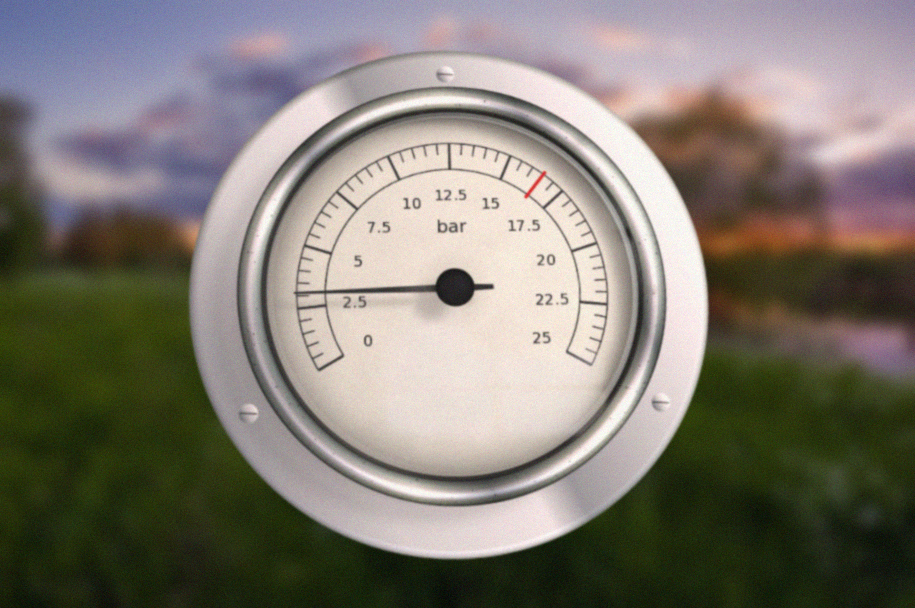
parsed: **3** bar
